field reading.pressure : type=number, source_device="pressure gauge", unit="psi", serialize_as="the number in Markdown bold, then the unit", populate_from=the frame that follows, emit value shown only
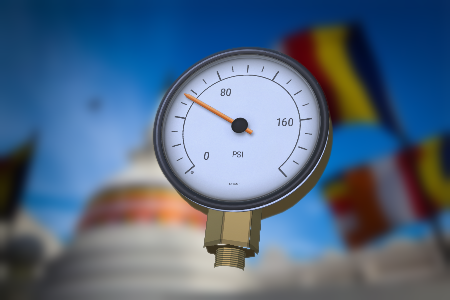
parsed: **55** psi
